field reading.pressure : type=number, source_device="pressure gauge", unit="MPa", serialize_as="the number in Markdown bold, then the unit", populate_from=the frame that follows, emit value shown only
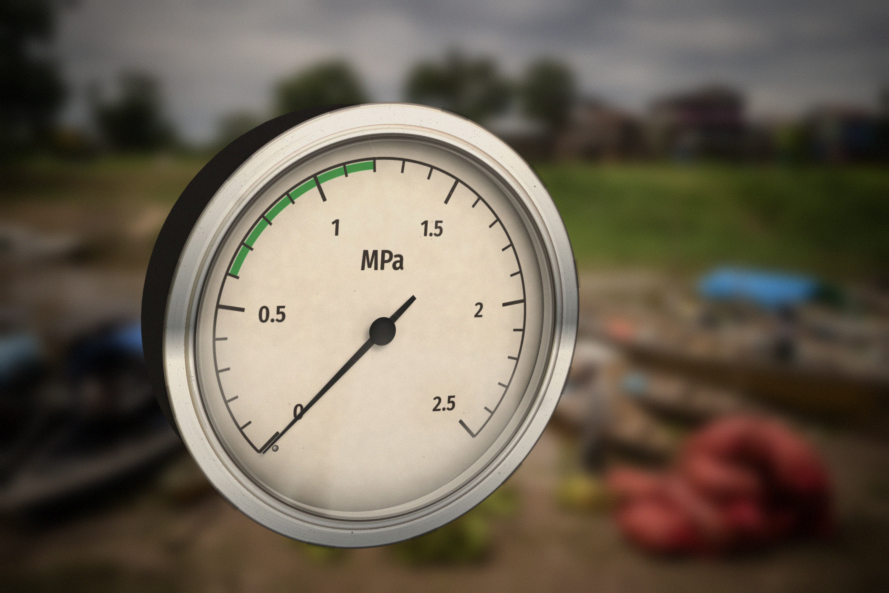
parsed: **0** MPa
